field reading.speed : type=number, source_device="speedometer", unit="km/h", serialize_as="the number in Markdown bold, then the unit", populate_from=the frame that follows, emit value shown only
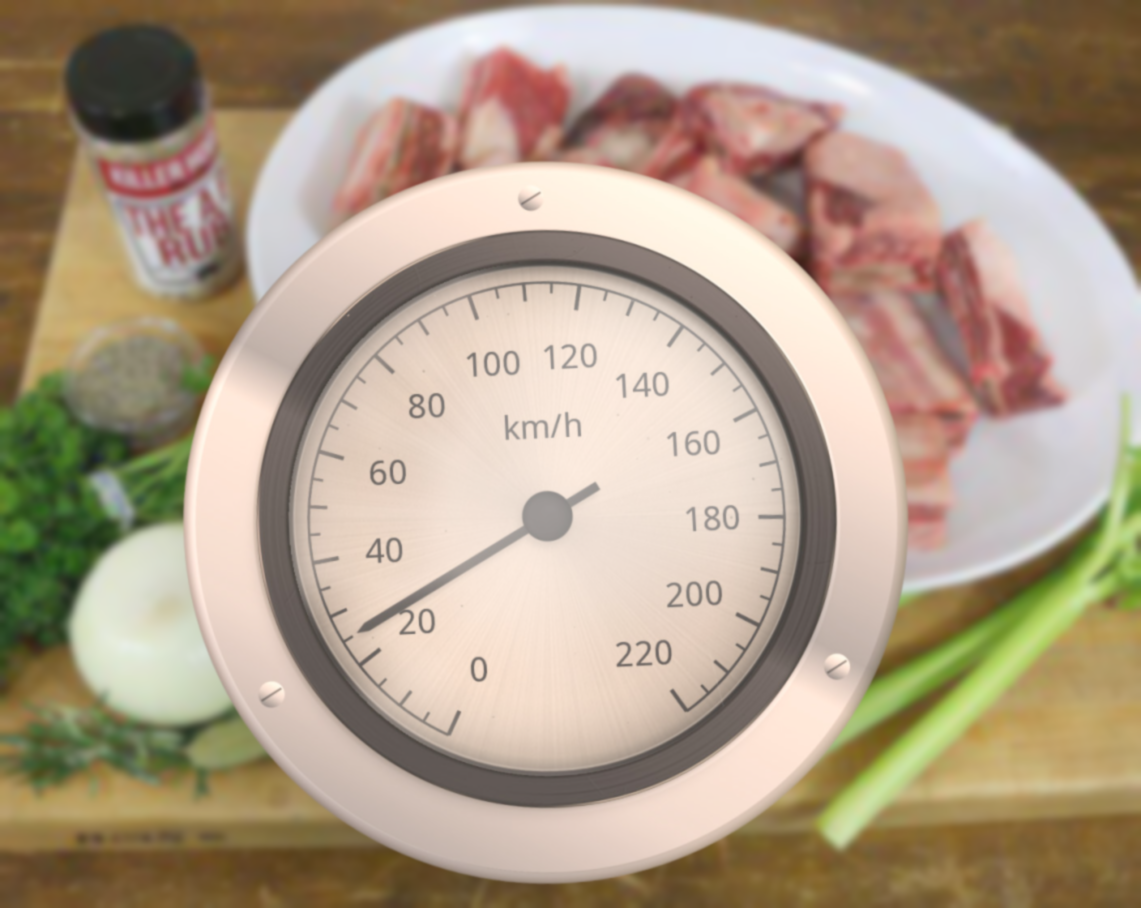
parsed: **25** km/h
